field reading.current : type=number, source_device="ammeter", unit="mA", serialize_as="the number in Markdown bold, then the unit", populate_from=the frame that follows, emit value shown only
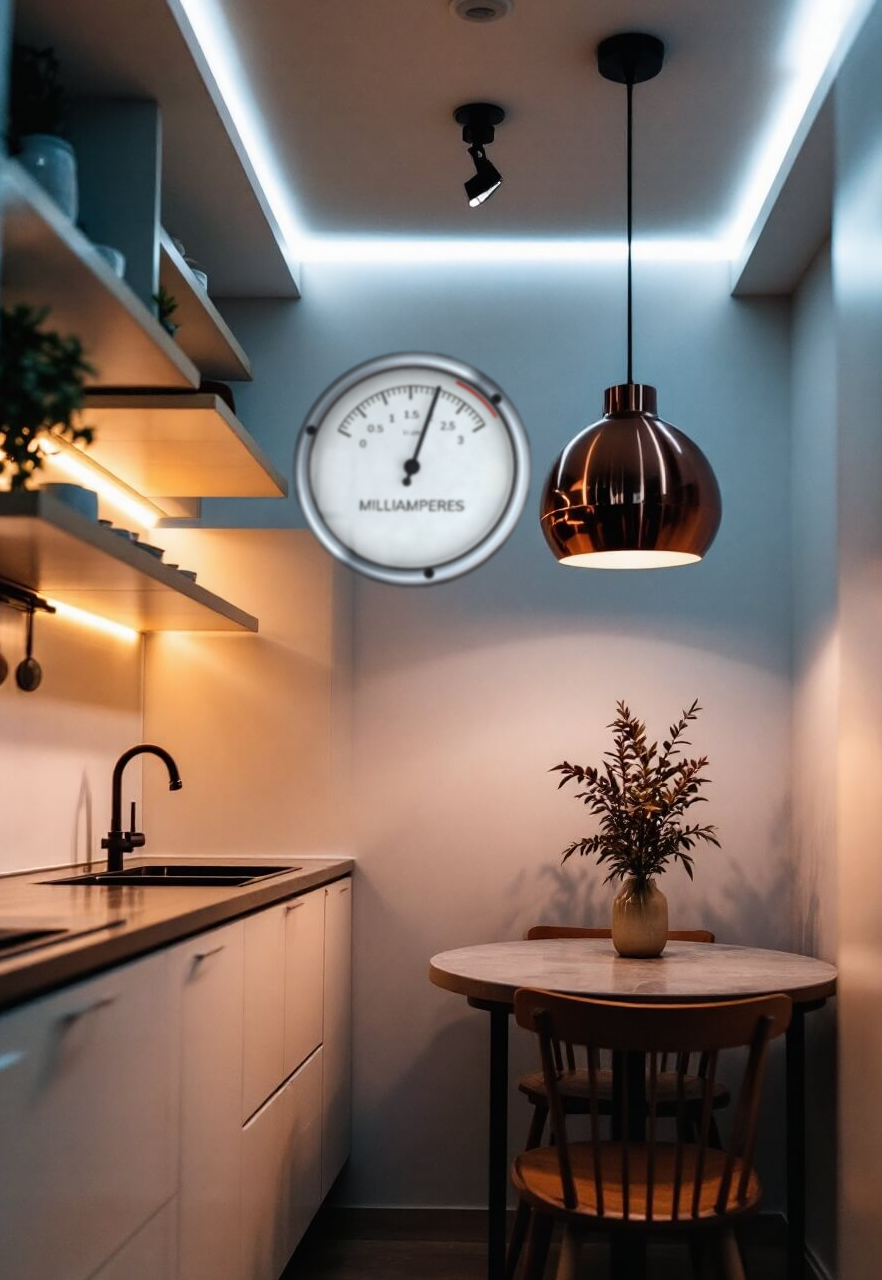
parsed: **2** mA
